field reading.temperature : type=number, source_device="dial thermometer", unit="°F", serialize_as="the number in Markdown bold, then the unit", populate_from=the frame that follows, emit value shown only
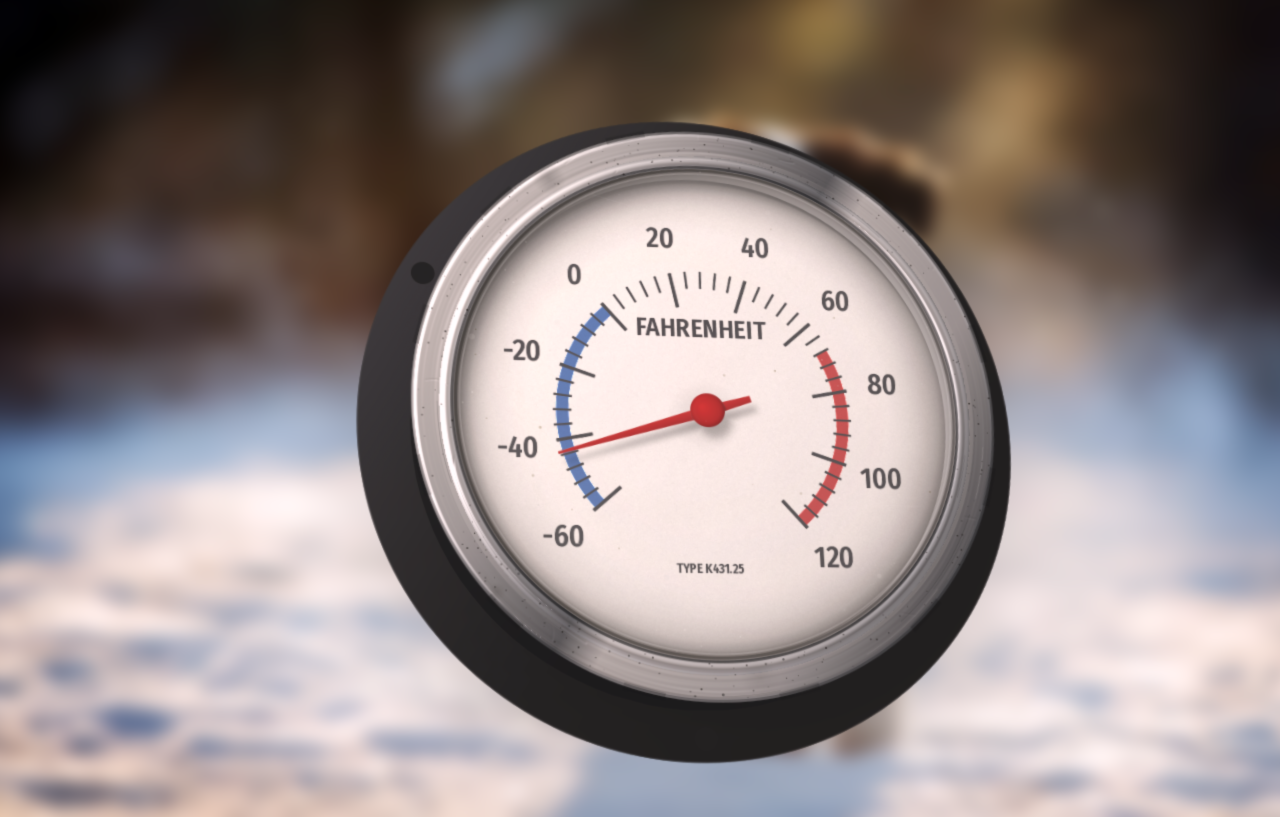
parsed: **-44** °F
